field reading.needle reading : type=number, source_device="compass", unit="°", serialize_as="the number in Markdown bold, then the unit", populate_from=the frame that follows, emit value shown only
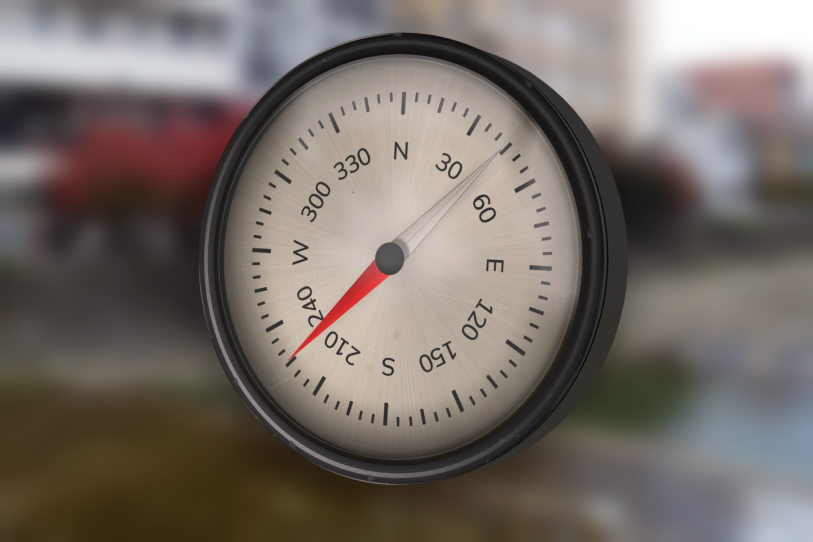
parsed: **225** °
